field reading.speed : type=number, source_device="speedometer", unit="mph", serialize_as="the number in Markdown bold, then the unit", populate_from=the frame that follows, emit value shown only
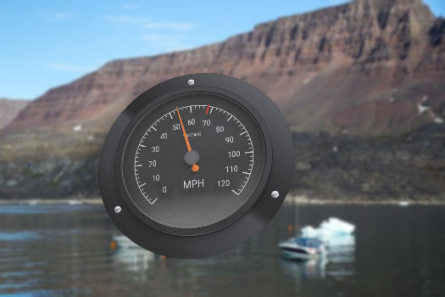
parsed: **54** mph
